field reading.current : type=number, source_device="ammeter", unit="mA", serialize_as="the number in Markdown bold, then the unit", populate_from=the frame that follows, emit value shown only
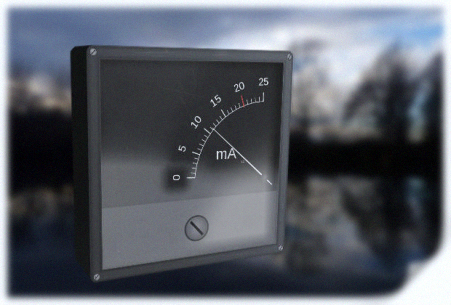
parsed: **11** mA
